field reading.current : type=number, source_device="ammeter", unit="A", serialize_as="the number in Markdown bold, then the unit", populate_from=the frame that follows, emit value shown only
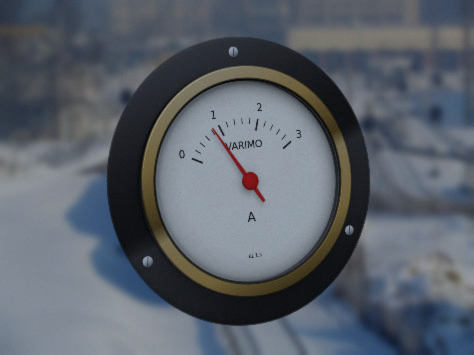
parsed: **0.8** A
